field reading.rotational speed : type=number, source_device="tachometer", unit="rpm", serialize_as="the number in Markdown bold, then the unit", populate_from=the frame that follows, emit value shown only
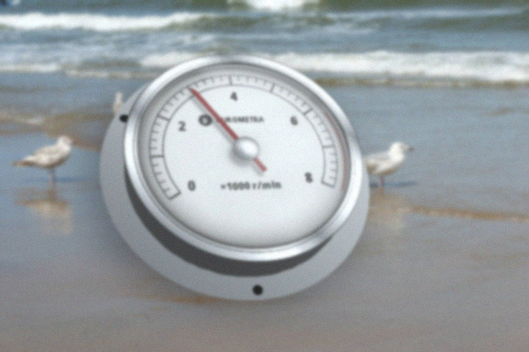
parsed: **3000** rpm
